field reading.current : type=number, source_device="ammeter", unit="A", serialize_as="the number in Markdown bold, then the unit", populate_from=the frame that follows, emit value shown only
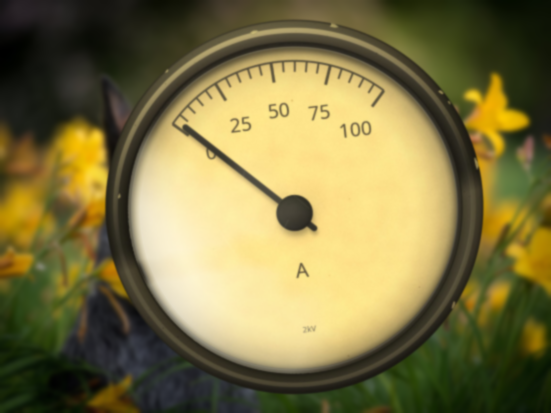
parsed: **2.5** A
